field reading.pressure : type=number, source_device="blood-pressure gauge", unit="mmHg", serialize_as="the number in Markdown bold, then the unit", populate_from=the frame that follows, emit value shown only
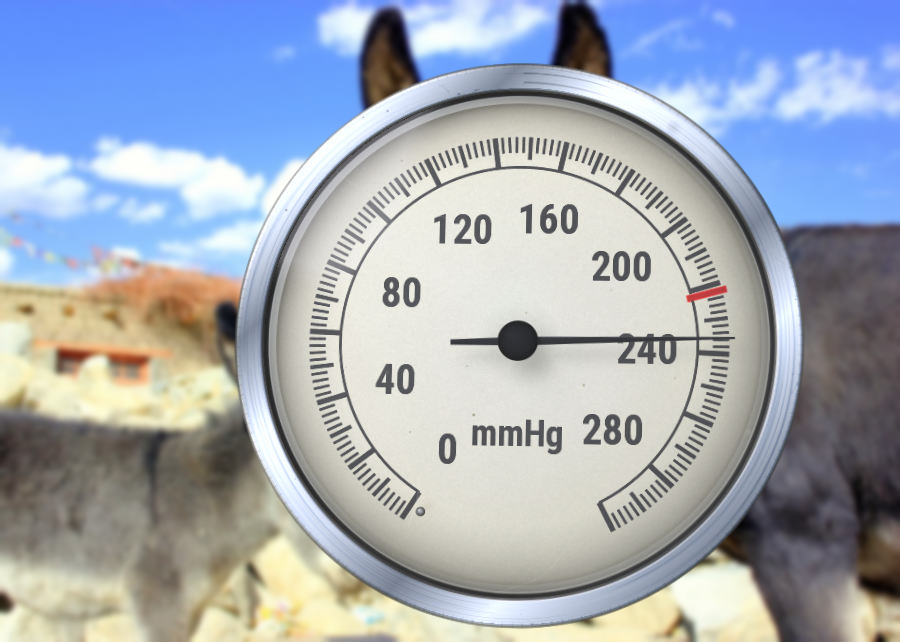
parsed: **236** mmHg
